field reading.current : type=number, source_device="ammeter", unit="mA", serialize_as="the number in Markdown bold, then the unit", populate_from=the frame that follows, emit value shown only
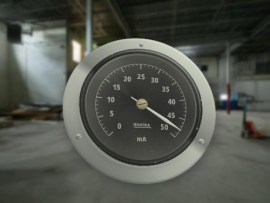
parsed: **48** mA
